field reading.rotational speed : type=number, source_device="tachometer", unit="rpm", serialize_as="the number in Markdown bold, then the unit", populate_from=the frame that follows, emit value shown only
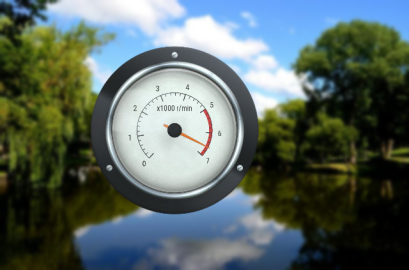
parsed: **6600** rpm
